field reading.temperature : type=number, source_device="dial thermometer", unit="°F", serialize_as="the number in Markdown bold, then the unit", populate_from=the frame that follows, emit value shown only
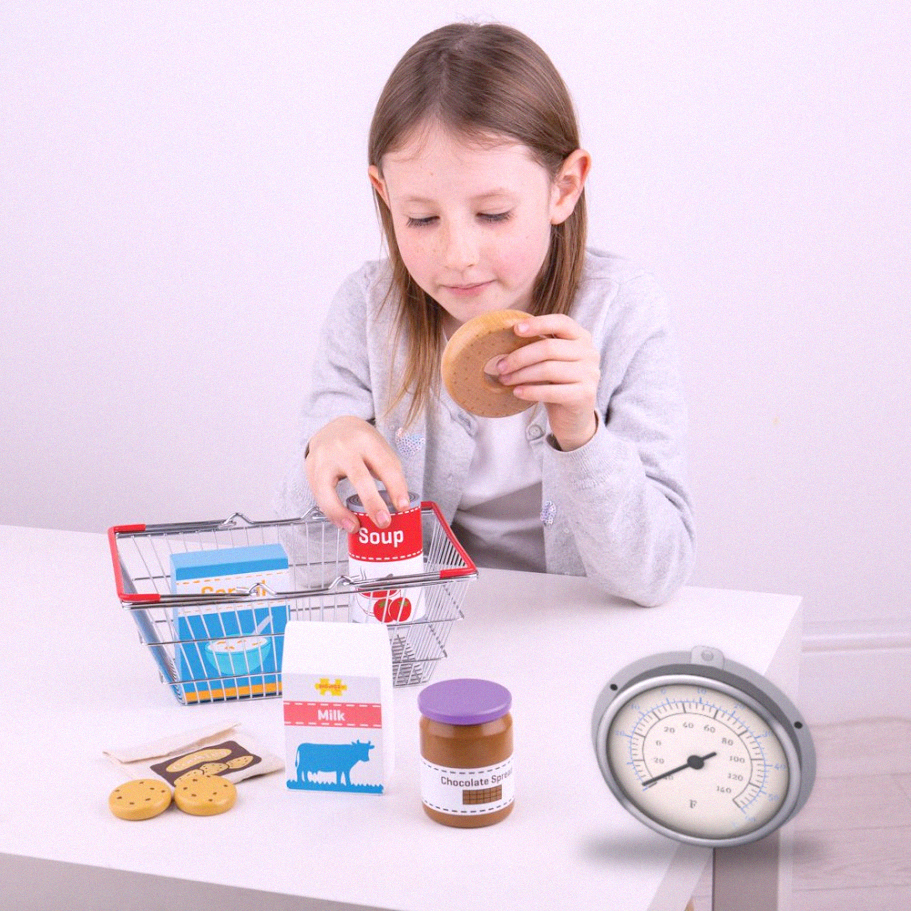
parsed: **-36** °F
